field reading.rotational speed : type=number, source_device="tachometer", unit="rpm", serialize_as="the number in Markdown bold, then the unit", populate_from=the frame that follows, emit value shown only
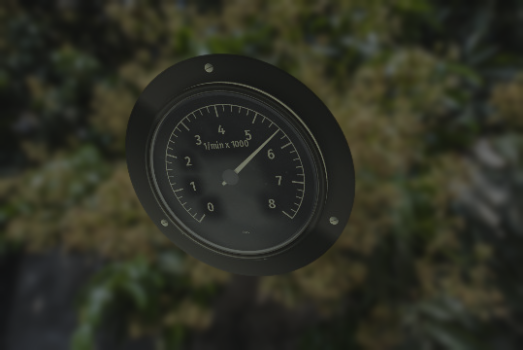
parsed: **5600** rpm
